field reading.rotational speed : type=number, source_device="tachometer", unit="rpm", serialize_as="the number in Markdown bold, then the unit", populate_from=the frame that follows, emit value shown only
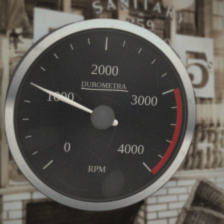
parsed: **1000** rpm
